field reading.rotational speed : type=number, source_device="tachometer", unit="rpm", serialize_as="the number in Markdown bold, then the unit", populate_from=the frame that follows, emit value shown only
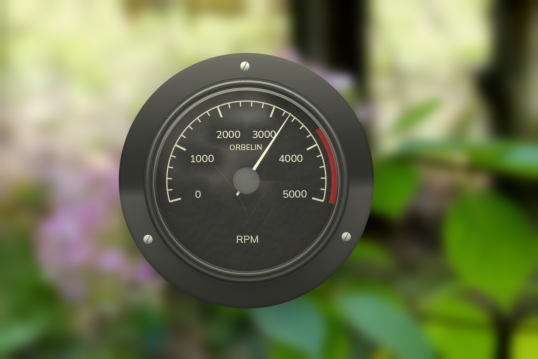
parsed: **3300** rpm
